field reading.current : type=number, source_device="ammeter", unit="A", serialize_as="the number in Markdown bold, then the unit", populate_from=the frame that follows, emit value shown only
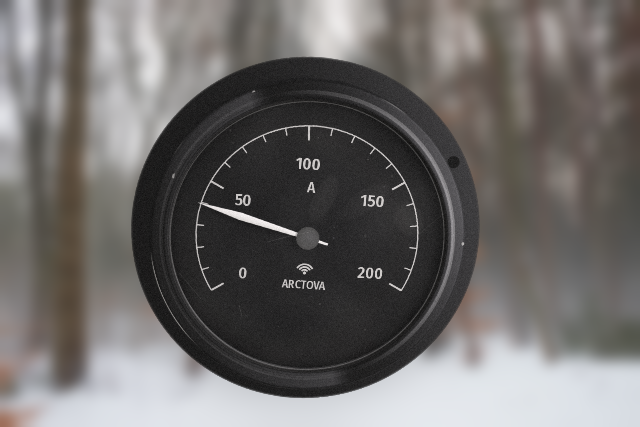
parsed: **40** A
